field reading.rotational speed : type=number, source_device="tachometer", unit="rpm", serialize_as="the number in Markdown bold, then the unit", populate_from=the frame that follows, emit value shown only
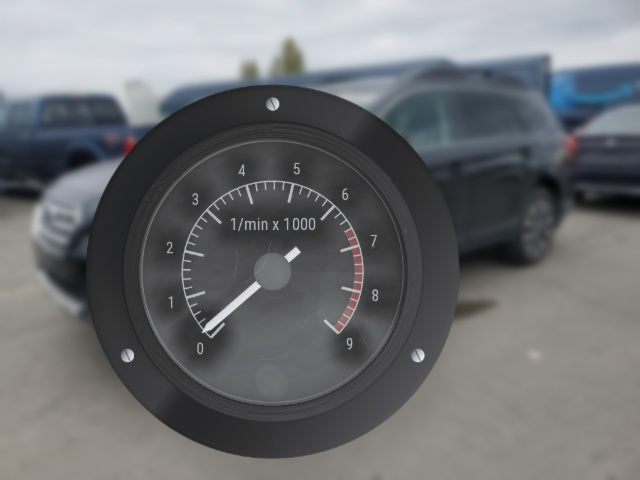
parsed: **200** rpm
